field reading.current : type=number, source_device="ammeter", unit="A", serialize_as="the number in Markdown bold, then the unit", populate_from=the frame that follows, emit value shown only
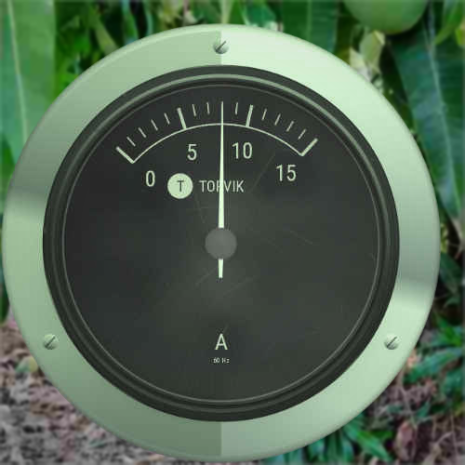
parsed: **8** A
